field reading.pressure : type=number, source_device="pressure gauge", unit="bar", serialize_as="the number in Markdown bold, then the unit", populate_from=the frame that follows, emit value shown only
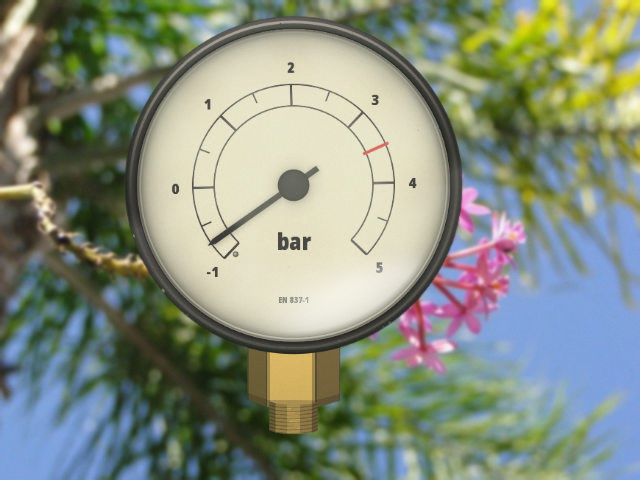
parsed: **-0.75** bar
